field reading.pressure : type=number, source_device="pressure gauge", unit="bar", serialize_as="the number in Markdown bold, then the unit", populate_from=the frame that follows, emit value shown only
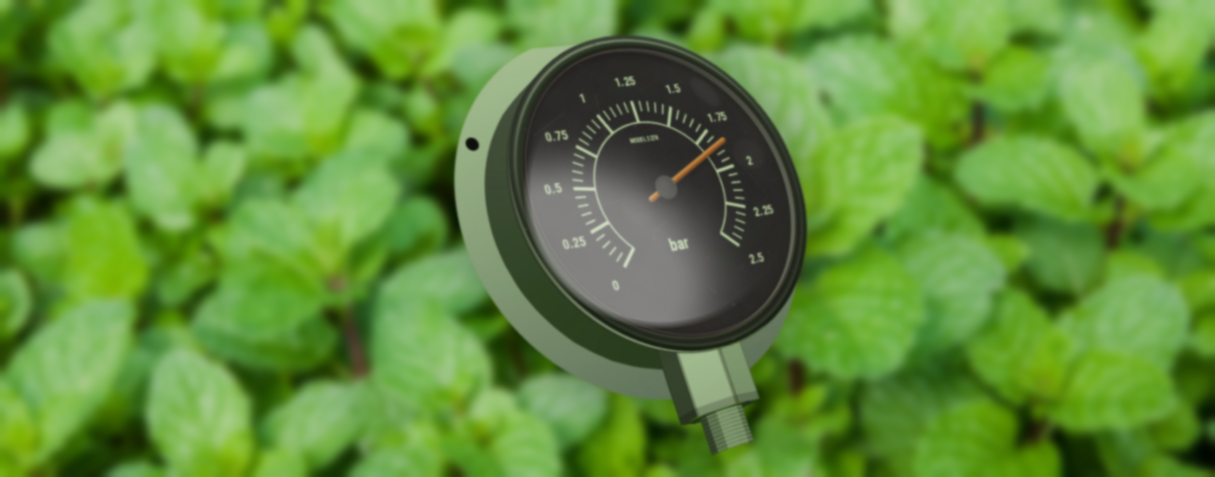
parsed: **1.85** bar
